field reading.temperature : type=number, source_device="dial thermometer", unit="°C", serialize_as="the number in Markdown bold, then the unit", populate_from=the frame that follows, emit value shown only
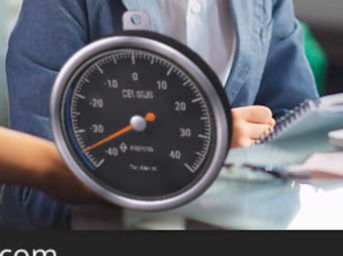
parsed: **-35** °C
